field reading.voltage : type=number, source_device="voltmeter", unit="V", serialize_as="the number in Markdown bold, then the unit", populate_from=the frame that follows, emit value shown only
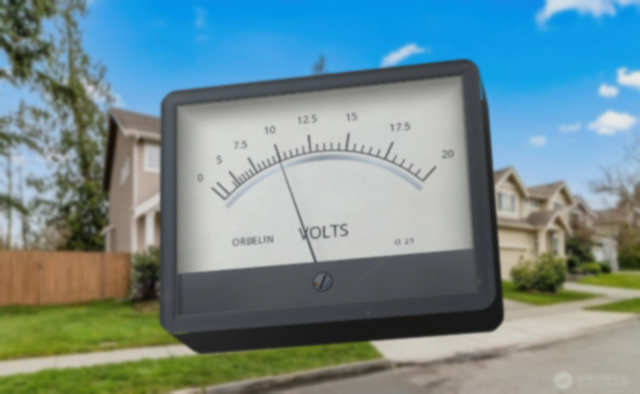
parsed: **10** V
